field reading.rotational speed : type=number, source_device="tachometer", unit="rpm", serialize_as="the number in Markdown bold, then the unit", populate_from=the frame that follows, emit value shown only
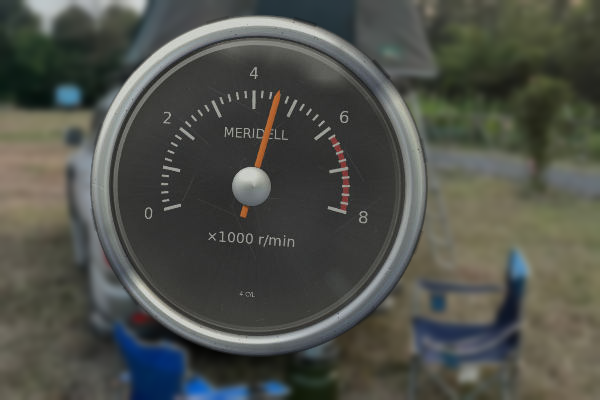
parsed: **4600** rpm
